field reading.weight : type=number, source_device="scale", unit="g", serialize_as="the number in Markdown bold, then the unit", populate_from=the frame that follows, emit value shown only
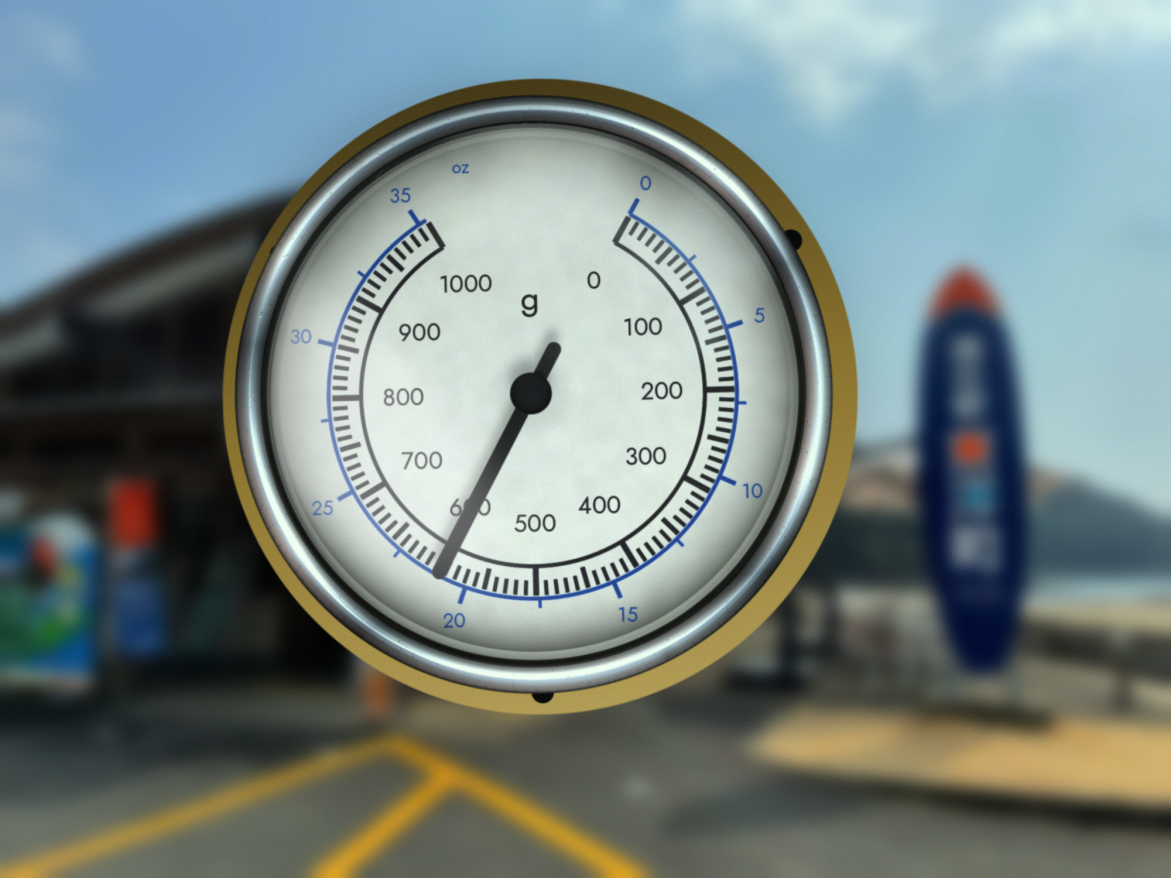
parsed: **595** g
